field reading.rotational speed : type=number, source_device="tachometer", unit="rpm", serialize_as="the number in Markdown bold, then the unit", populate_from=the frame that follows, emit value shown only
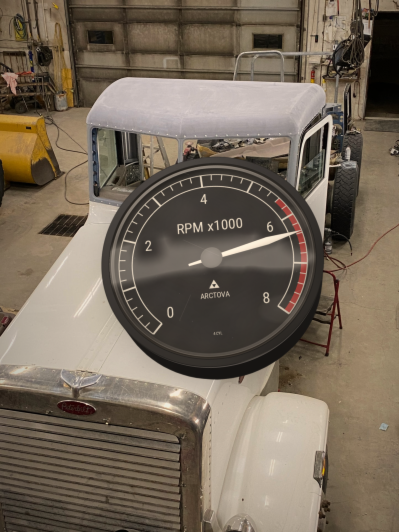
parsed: **6400** rpm
